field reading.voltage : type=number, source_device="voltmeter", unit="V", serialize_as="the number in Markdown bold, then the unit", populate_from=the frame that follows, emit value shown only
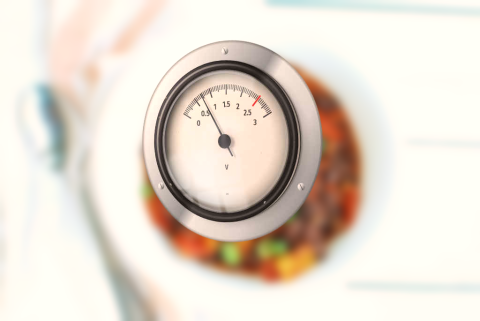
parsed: **0.75** V
